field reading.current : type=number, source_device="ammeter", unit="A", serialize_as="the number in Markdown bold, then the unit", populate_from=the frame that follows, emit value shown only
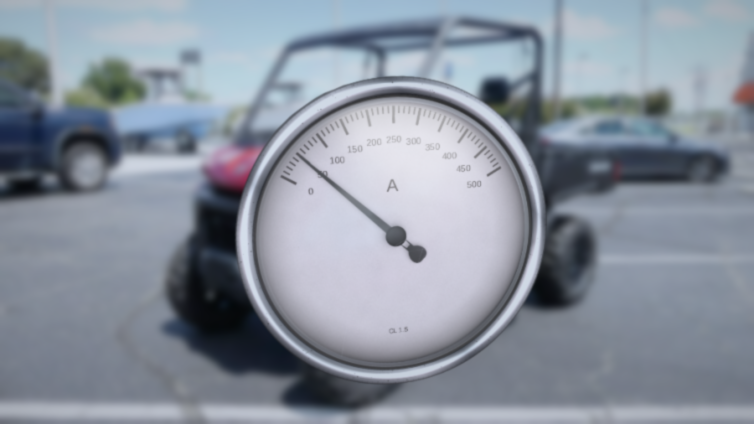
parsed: **50** A
